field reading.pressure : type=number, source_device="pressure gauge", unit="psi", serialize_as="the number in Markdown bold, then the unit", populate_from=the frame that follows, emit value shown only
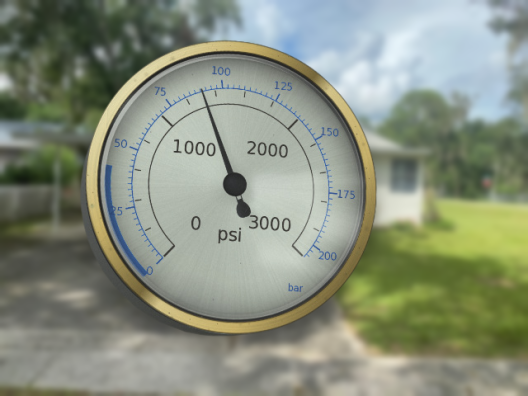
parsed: **1300** psi
